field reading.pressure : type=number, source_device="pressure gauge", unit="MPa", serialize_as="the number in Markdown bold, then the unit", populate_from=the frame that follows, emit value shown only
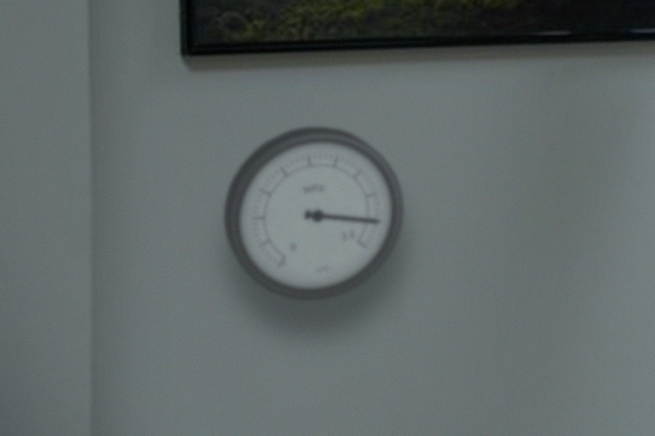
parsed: **2.25** MPa
